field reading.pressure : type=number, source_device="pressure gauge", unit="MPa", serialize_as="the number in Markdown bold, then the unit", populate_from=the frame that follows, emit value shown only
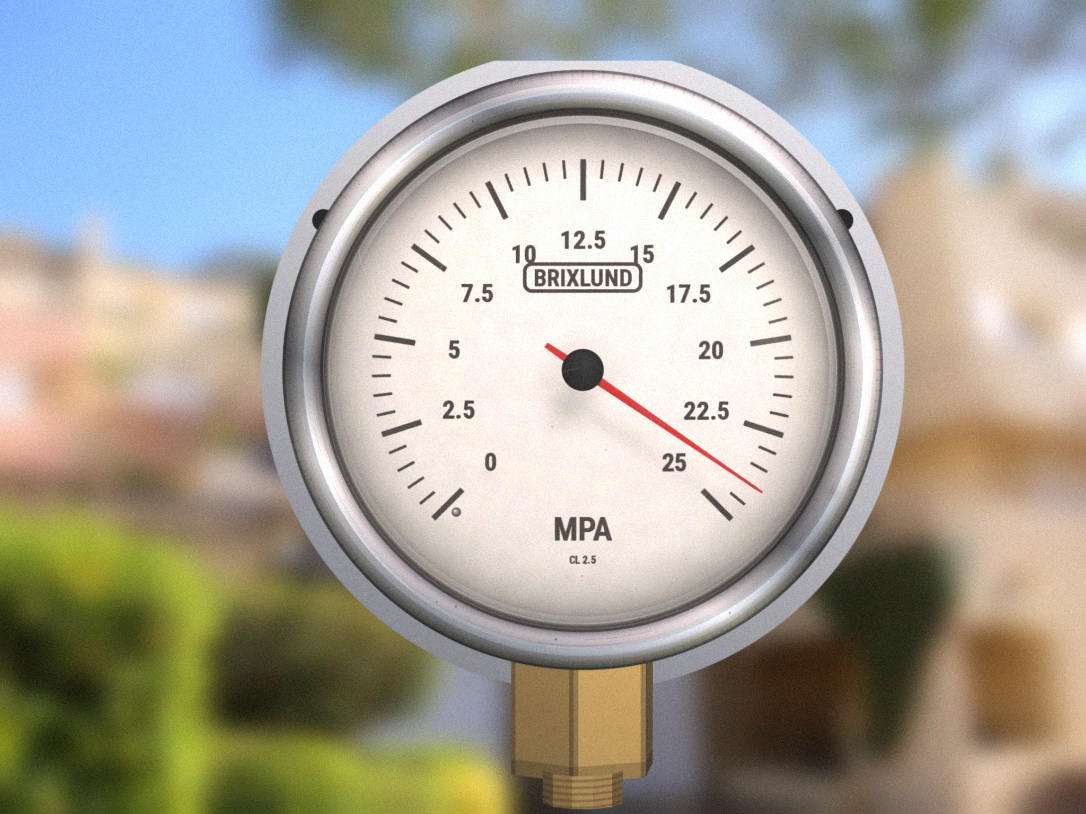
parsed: **24** MPa
